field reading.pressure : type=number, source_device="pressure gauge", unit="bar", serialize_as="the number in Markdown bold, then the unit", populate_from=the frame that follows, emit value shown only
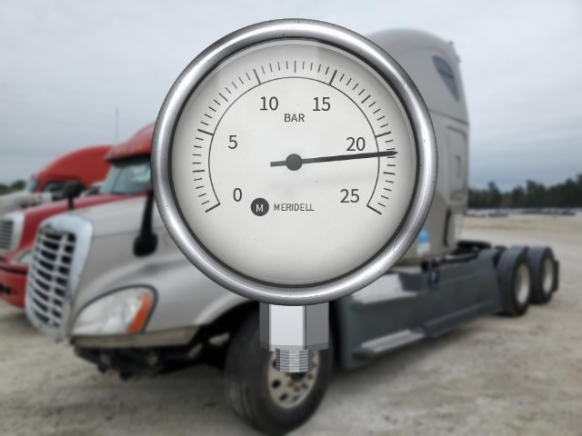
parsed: **21.25** bar
